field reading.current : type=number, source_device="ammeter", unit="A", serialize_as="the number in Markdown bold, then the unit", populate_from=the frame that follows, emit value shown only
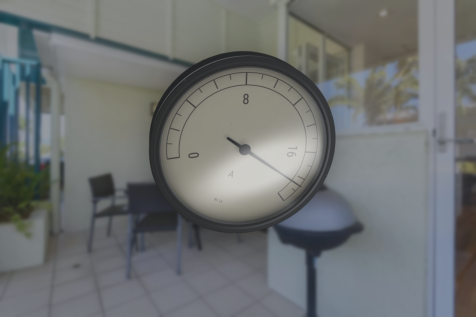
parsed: **18.5** A
